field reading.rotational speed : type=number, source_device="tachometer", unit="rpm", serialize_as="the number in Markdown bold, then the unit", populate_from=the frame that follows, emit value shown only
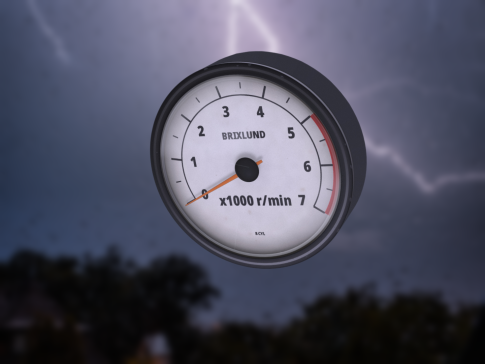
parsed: **0** rpm
